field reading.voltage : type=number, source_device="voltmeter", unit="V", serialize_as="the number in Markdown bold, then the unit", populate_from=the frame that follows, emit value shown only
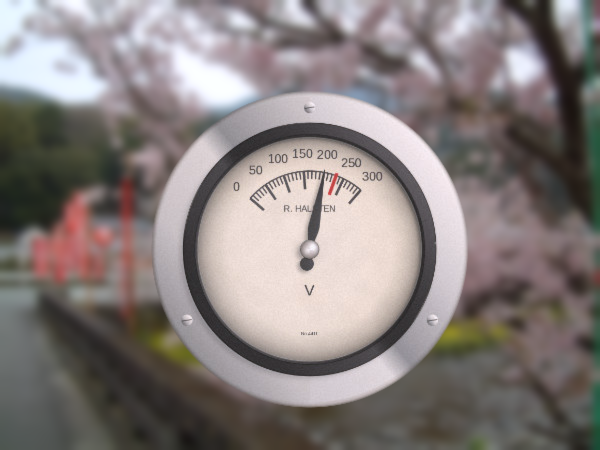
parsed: **200** V
